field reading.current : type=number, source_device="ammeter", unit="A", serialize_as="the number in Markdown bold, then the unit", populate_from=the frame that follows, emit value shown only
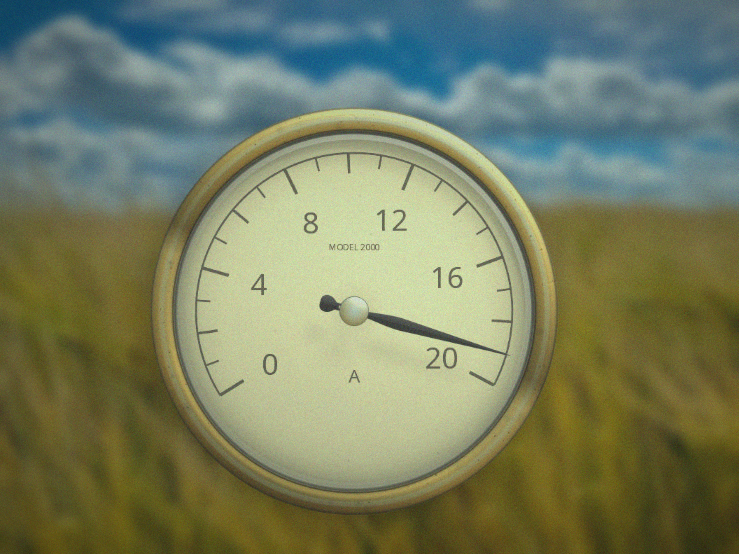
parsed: **19** A
